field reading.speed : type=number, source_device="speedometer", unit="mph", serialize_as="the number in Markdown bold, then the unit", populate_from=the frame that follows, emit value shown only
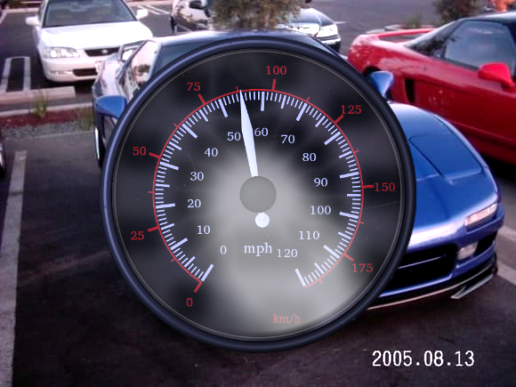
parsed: **55** mph
